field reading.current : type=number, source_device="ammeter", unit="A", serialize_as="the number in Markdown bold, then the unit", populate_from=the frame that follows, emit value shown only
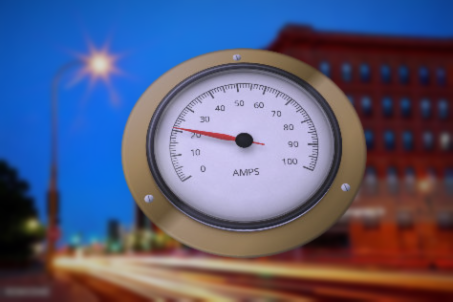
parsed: **20** A
